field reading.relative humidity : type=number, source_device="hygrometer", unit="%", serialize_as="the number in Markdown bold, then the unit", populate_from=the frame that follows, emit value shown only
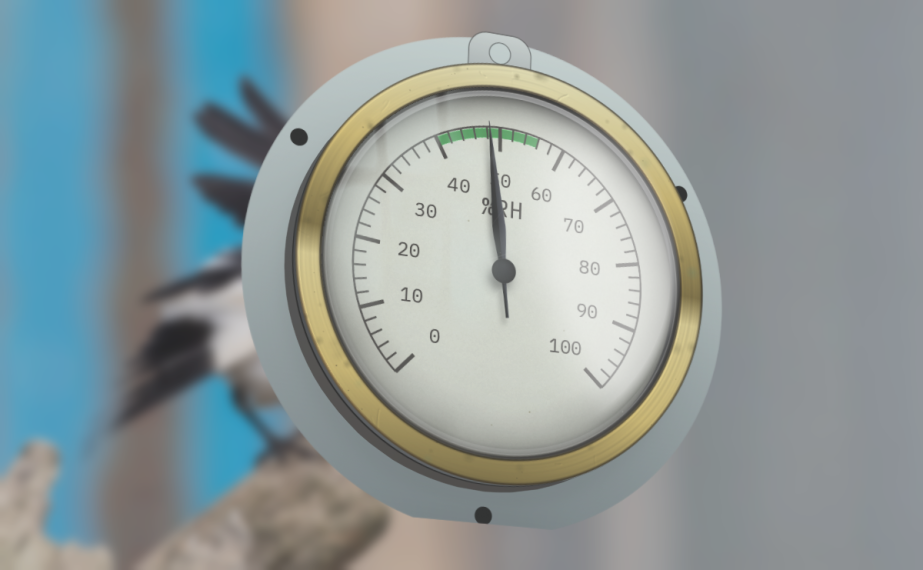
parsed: **48** %
